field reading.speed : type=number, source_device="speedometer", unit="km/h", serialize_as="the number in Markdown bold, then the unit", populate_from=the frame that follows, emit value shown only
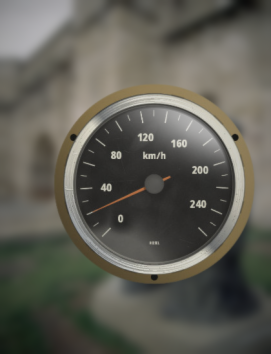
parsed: **20** km/h
